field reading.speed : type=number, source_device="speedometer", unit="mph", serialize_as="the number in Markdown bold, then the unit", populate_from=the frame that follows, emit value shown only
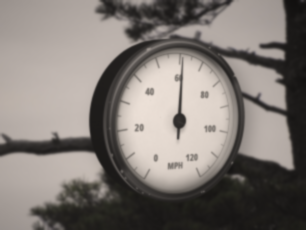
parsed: **60** mph
